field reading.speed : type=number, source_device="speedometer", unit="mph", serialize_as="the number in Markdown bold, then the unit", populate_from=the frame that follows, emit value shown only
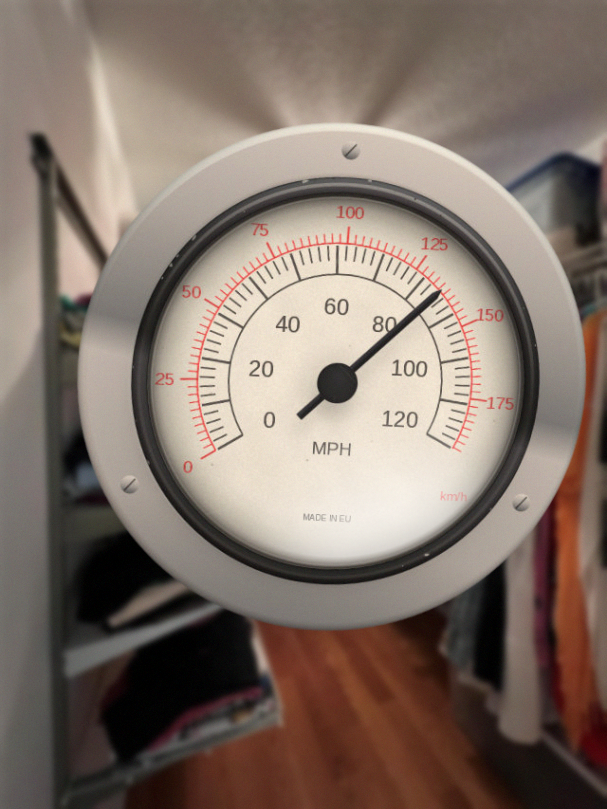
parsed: **84** mph
